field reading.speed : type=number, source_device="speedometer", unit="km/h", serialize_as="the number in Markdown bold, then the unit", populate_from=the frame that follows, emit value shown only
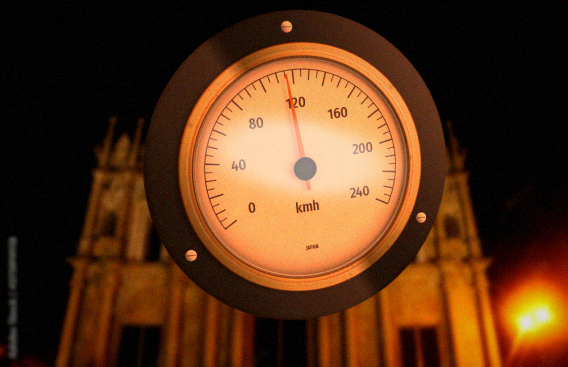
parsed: **115** km/h
